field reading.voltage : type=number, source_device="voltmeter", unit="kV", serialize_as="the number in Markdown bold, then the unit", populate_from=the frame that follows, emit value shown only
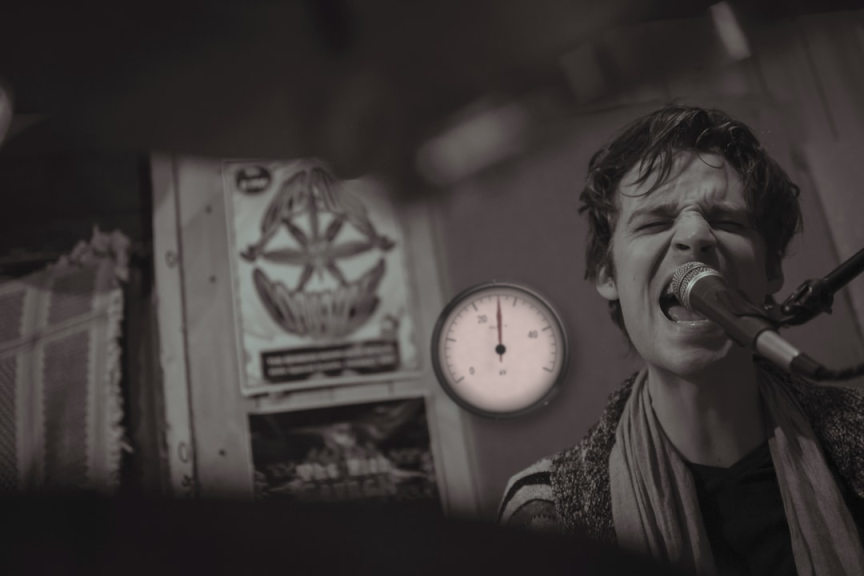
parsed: **26** kV
